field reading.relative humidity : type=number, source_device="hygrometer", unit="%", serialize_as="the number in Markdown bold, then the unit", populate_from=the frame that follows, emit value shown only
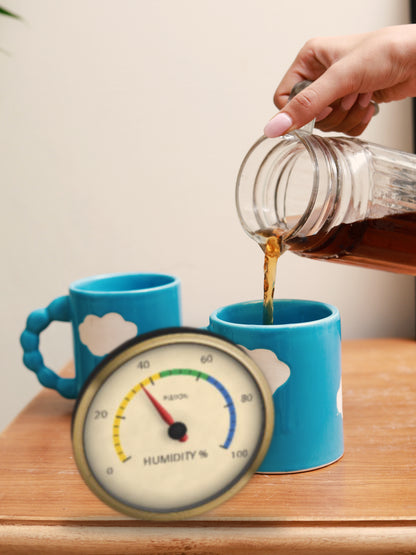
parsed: **36** %
